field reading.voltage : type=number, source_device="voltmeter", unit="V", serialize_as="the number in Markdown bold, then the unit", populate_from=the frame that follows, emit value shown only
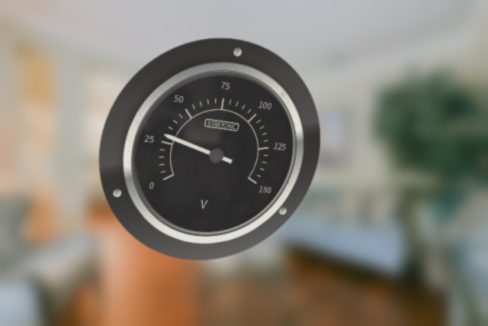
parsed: **30** V
